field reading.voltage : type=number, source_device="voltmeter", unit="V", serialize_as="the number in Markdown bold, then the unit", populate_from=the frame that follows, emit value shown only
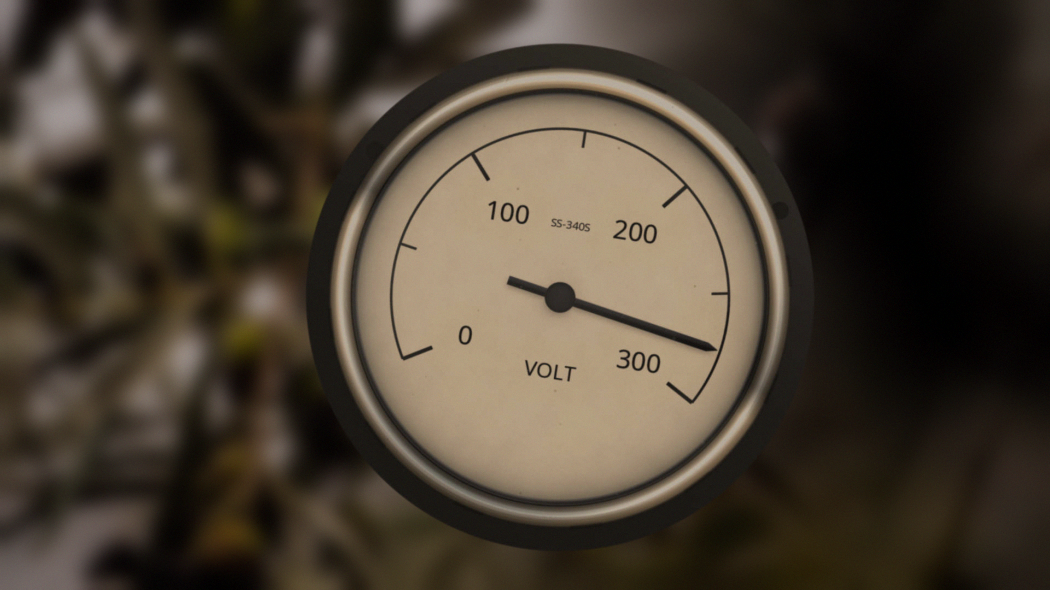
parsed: **275** V
